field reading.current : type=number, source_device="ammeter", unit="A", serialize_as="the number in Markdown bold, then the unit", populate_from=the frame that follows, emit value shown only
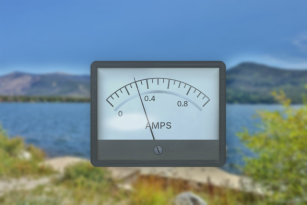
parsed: **0.3** A
